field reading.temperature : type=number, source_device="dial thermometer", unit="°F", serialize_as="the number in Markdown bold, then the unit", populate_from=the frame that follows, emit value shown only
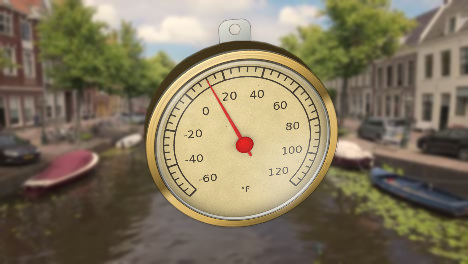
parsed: **12** °F
